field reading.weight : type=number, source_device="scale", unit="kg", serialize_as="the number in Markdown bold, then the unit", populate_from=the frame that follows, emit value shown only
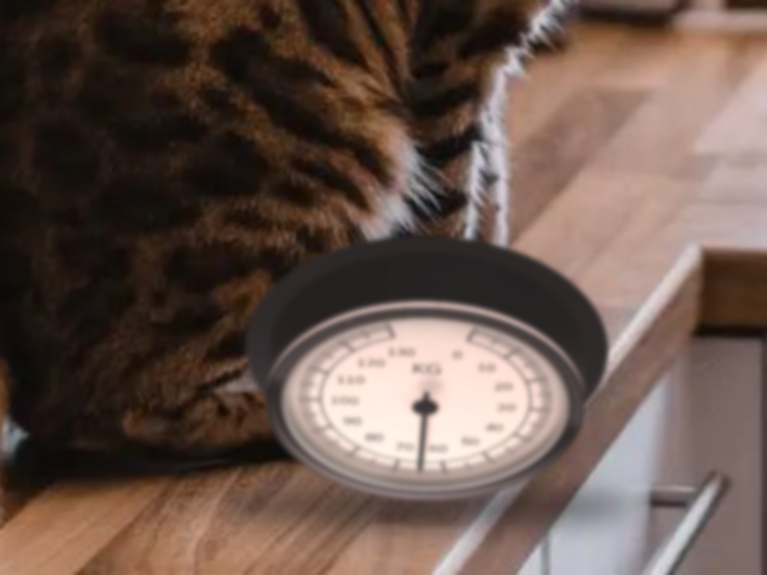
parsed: **65** kg
